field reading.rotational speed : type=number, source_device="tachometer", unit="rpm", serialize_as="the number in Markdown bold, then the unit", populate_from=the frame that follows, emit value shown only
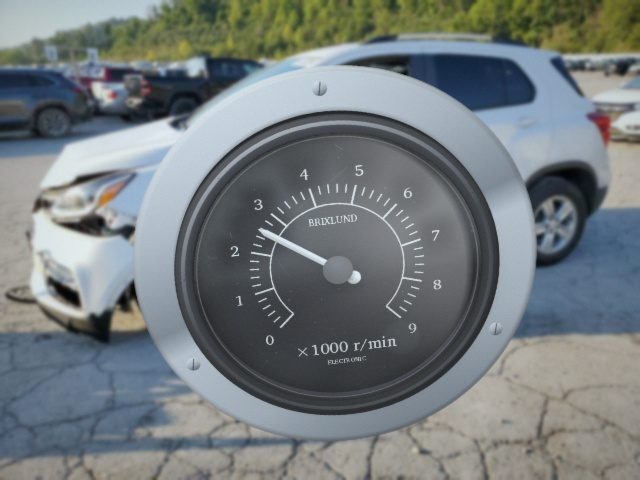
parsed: **2600** rpm
